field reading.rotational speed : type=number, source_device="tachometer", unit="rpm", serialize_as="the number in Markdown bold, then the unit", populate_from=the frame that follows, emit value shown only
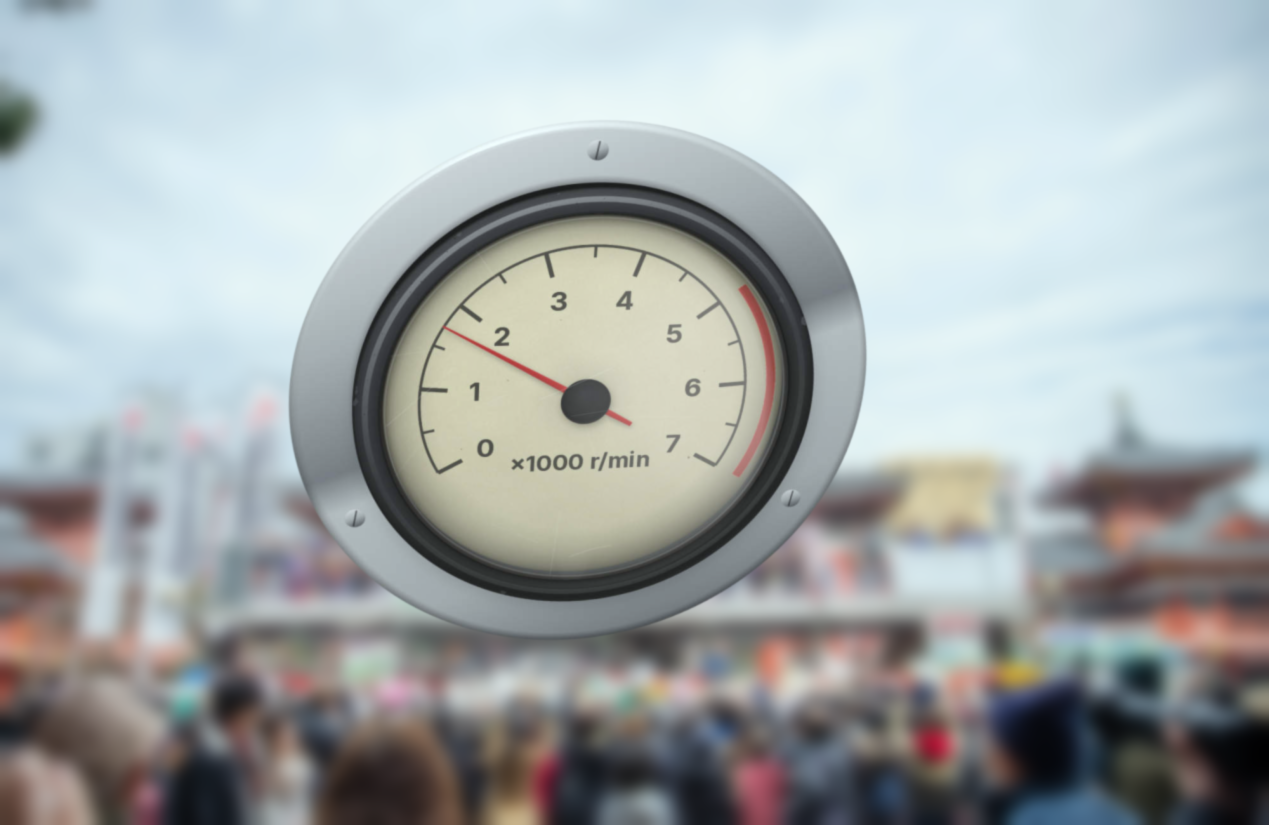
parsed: **1750** rpm
